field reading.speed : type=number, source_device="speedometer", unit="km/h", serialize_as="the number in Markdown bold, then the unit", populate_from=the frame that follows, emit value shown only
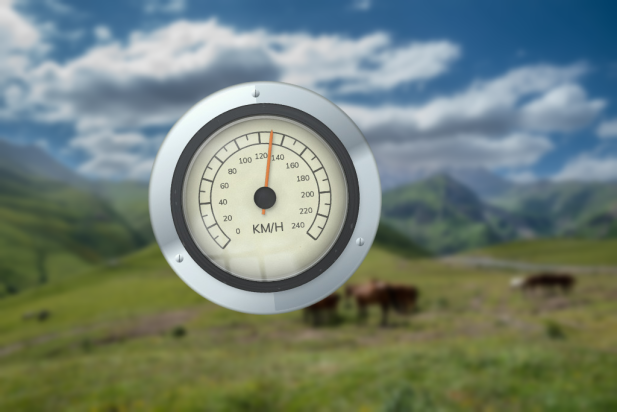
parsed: **130** km/h
